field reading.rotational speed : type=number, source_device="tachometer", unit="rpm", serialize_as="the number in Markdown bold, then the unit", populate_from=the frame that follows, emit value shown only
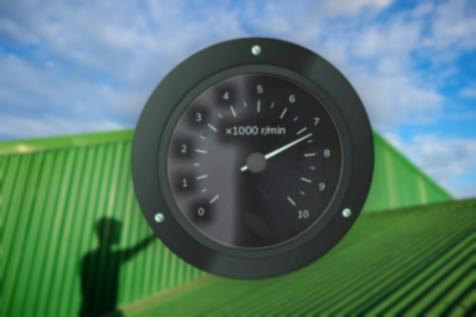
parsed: **7250** rpm
